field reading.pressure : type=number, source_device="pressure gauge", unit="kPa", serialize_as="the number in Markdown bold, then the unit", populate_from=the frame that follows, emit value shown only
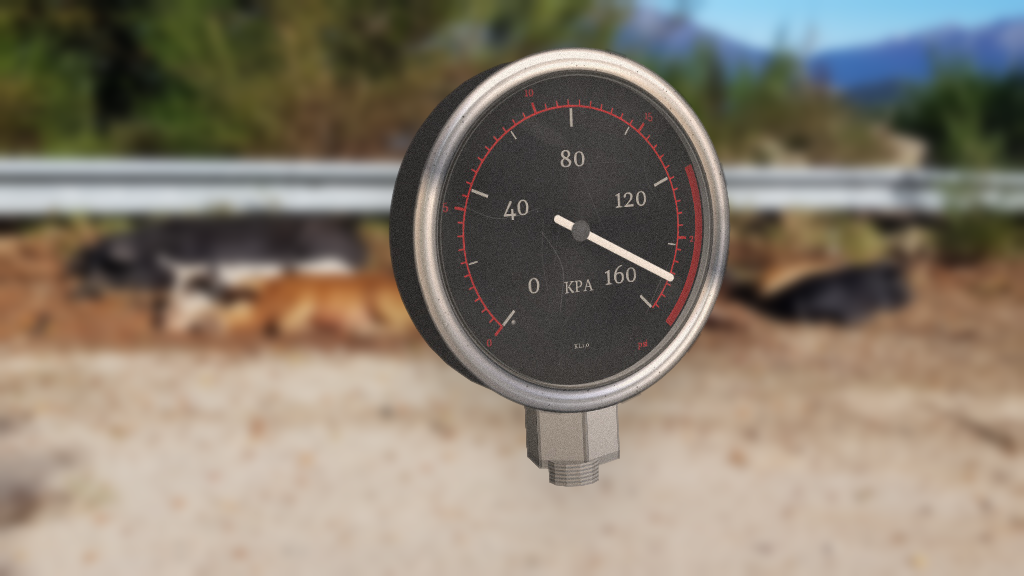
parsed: **150** kPa
